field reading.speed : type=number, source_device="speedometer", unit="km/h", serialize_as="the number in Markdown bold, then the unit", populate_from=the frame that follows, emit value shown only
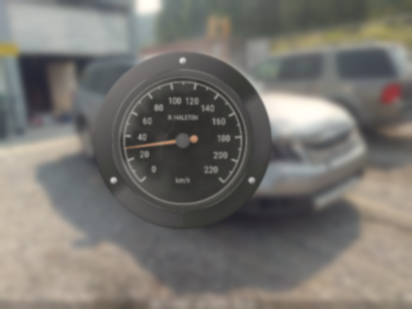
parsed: **30** km/h
